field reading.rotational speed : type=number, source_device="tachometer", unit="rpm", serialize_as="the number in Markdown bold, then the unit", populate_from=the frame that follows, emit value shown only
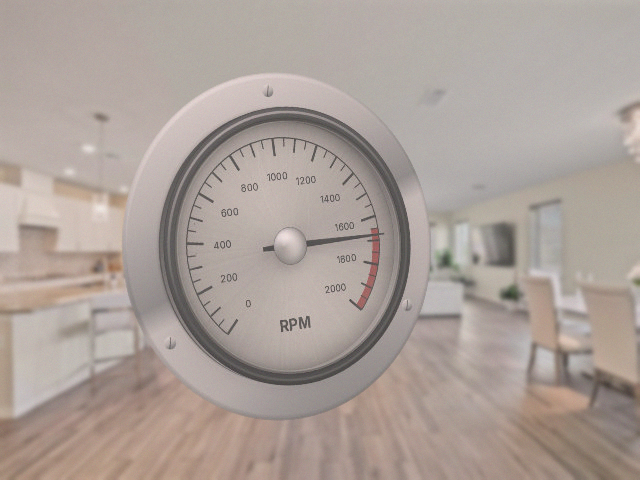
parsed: **1675** rpm
